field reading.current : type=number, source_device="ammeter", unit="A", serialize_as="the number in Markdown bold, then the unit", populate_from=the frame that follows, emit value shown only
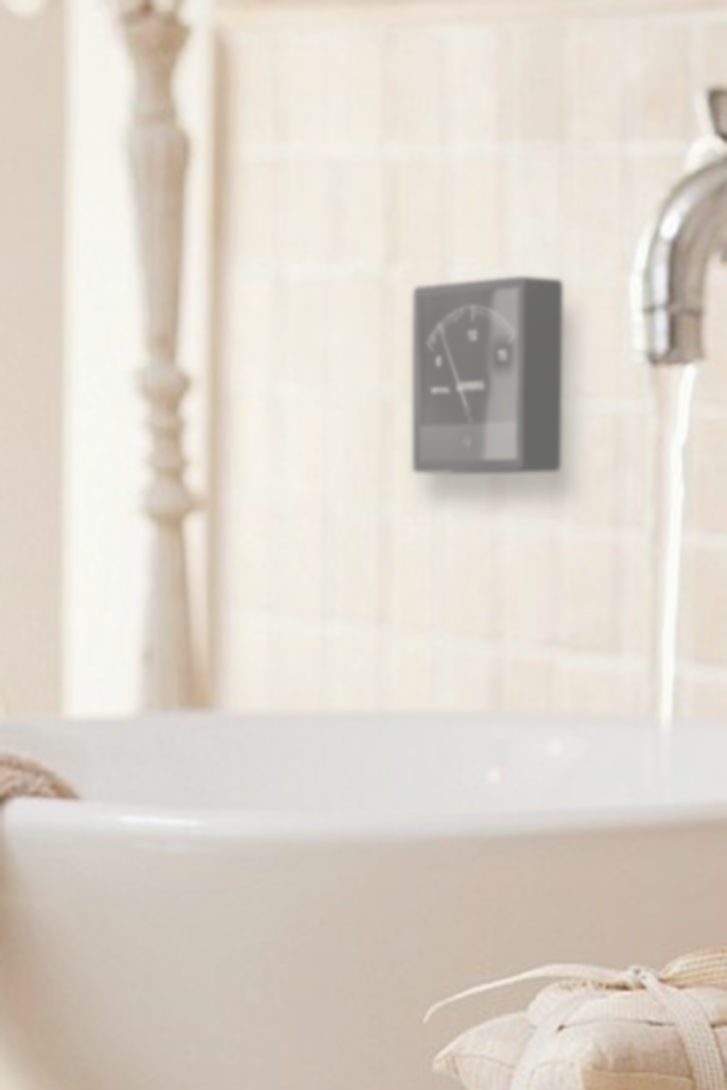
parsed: **5** A
